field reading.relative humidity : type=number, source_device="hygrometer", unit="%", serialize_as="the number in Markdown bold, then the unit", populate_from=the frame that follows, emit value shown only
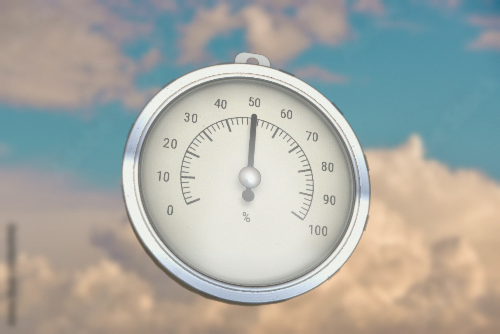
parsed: **50** %
